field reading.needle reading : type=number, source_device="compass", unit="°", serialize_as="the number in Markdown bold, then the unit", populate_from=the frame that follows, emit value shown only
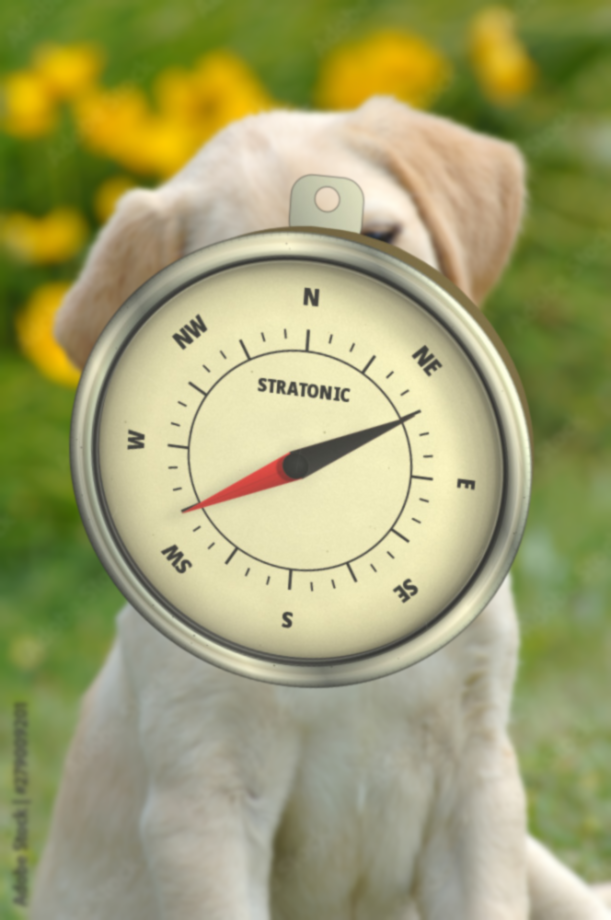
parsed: **240** °
